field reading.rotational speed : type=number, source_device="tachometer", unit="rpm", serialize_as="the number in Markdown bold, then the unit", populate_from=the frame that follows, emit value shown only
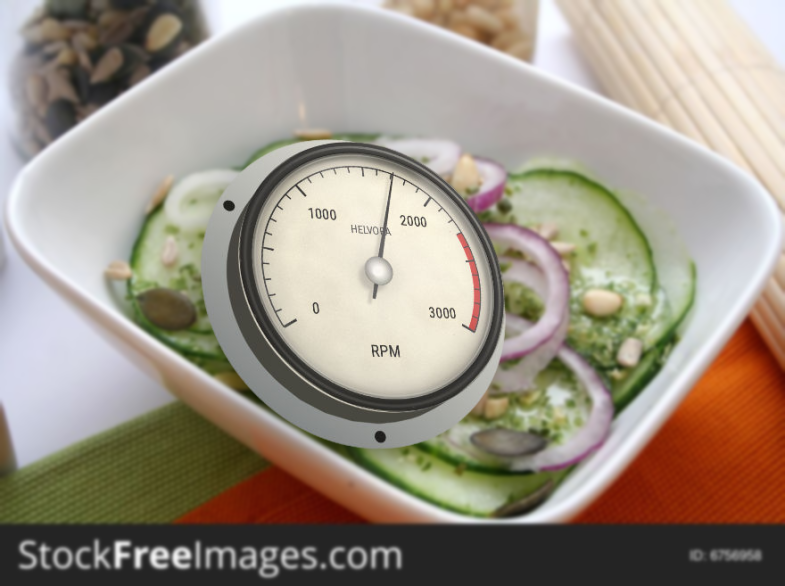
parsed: **1700** rpm
